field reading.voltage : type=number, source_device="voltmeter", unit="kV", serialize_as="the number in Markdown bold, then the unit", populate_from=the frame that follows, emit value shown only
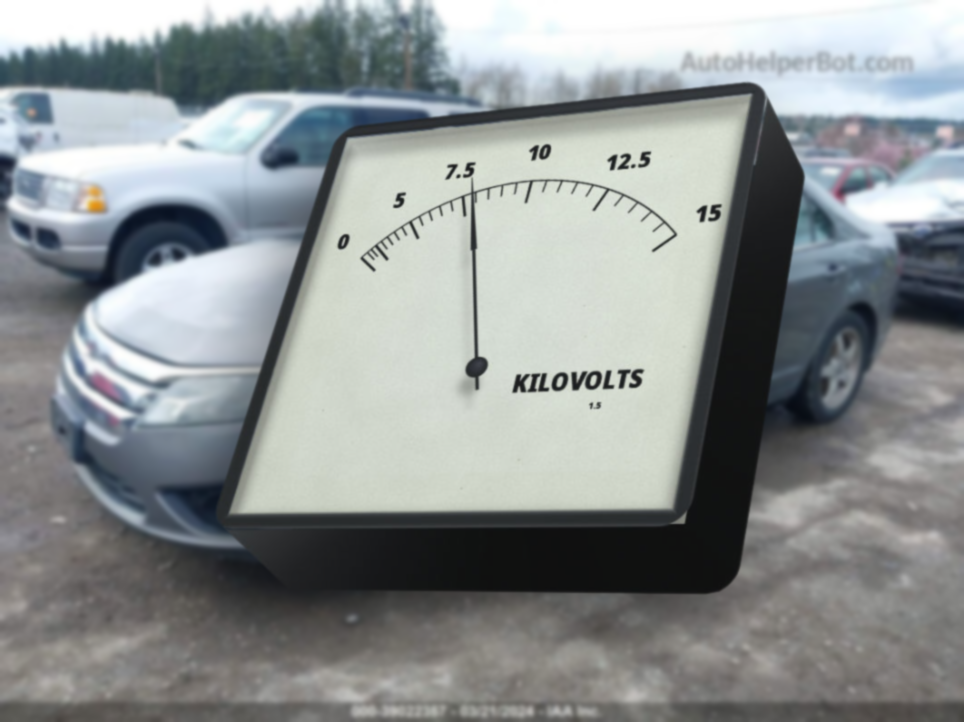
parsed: **8** kV
